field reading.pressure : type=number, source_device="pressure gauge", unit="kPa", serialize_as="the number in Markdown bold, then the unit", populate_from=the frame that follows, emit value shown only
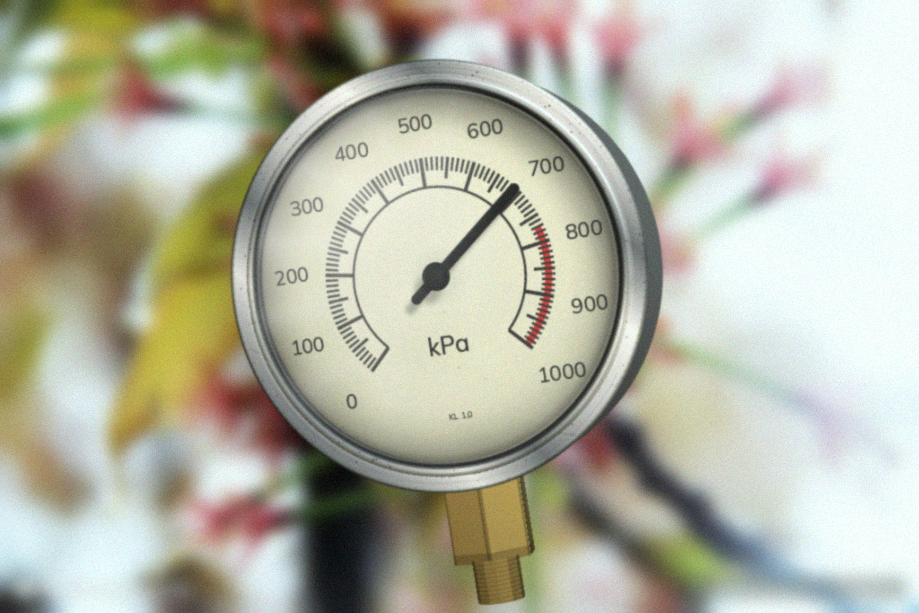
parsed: **690** kPa
